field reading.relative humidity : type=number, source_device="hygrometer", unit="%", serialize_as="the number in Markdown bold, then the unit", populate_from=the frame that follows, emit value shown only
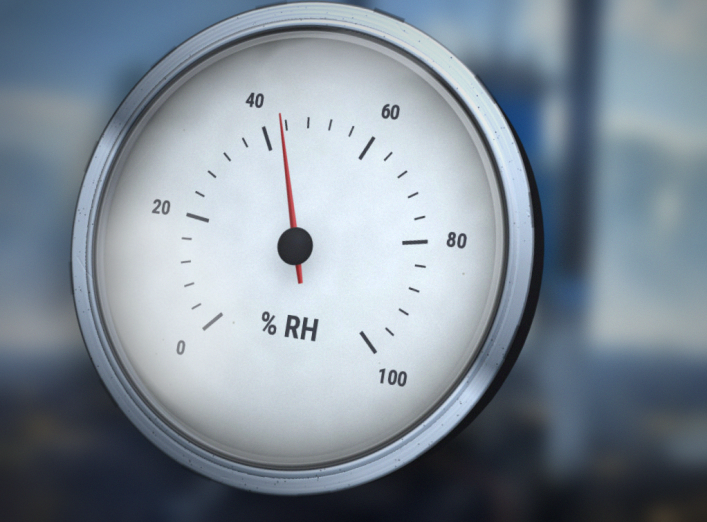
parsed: **44** %
